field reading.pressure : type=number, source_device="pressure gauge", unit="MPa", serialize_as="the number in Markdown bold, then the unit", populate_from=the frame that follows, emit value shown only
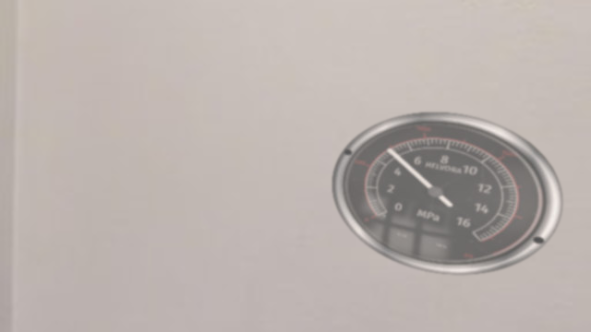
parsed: **5** MPa
